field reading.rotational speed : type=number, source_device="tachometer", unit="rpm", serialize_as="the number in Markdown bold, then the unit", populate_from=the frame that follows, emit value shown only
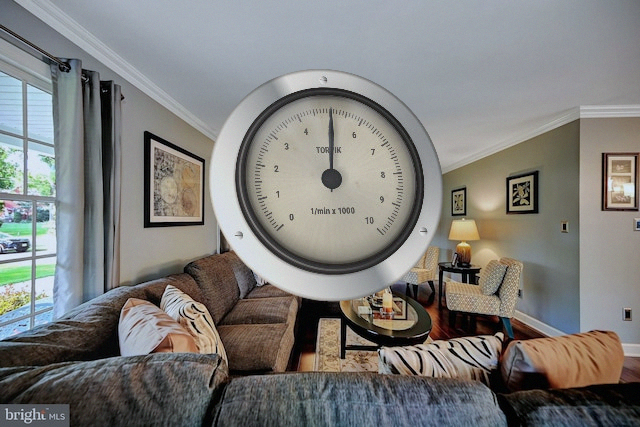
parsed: **5000** rpm
